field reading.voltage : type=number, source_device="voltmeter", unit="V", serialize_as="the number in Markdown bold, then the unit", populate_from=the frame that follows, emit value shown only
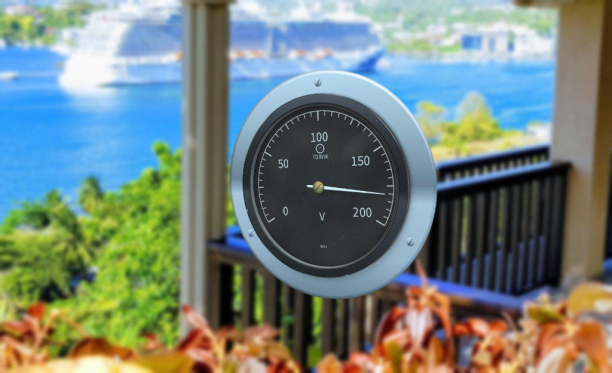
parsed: **180** V
